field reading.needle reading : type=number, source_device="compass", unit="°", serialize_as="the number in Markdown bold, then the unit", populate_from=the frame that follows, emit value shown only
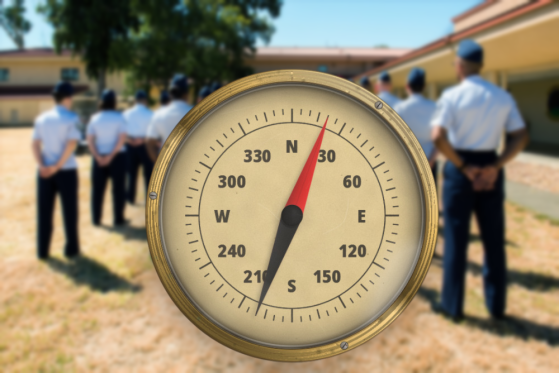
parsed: **20** °
